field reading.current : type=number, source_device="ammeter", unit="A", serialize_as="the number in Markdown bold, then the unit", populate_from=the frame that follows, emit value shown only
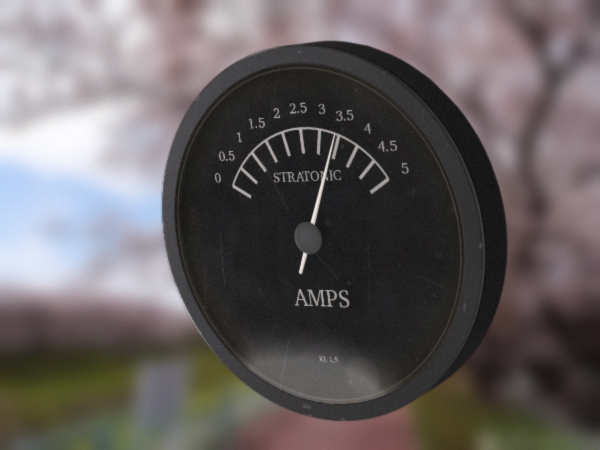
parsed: **3.5** A
